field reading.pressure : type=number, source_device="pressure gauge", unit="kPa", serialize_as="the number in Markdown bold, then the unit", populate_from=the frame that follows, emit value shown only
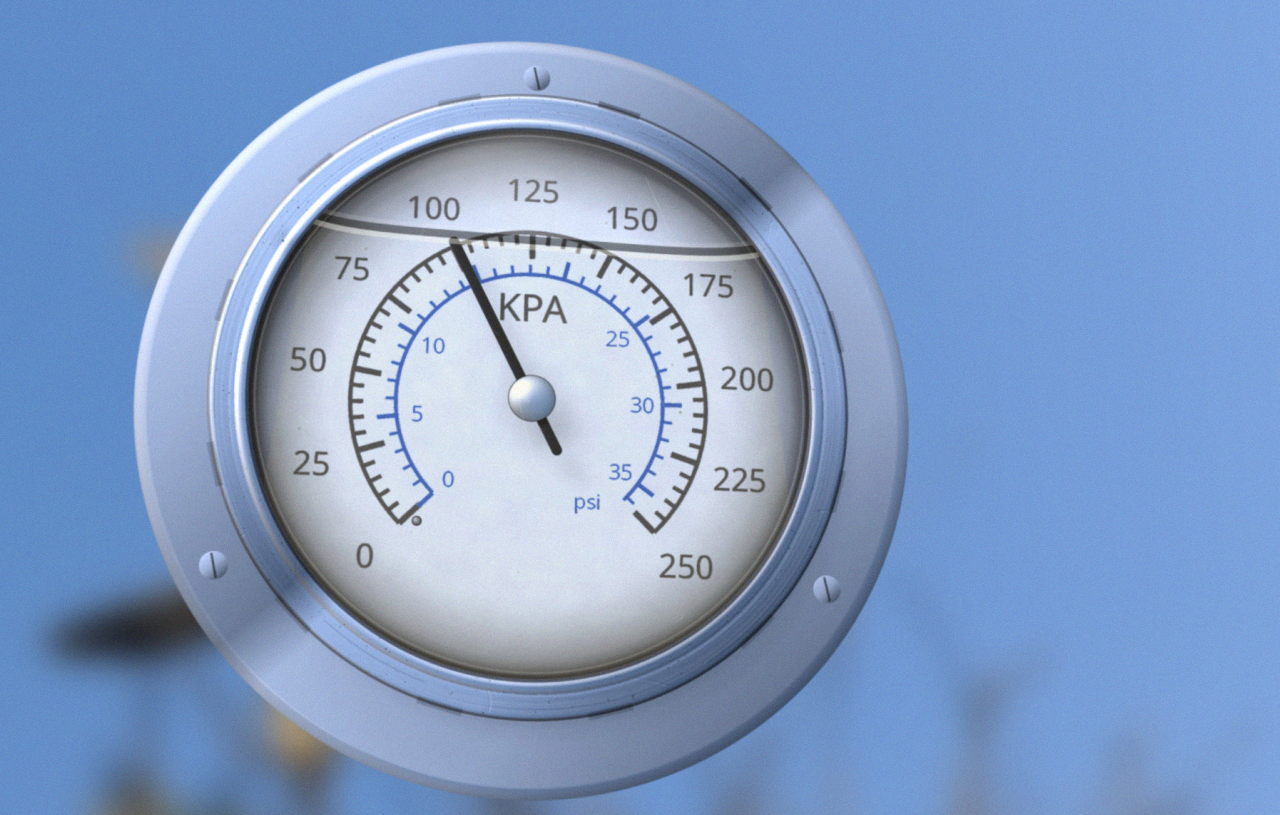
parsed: **100** kPa
